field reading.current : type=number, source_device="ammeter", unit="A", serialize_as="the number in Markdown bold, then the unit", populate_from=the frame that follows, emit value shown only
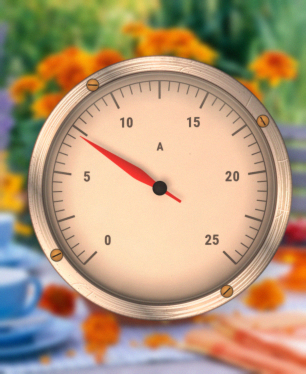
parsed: **7.25** A
